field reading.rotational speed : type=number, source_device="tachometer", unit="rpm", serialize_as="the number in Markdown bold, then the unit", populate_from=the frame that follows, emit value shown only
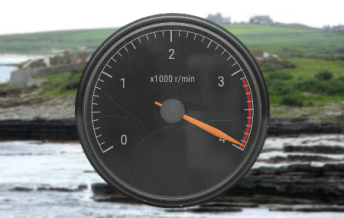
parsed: **3950** rpm
